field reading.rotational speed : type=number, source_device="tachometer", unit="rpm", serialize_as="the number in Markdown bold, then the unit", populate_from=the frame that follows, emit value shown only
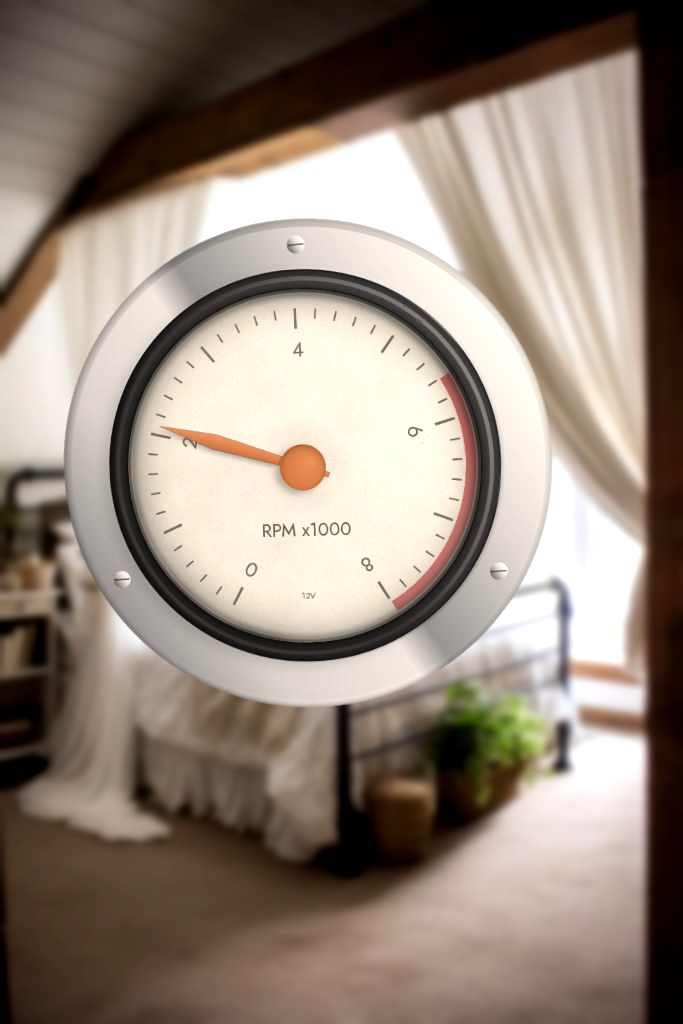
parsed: **2100** rpm
